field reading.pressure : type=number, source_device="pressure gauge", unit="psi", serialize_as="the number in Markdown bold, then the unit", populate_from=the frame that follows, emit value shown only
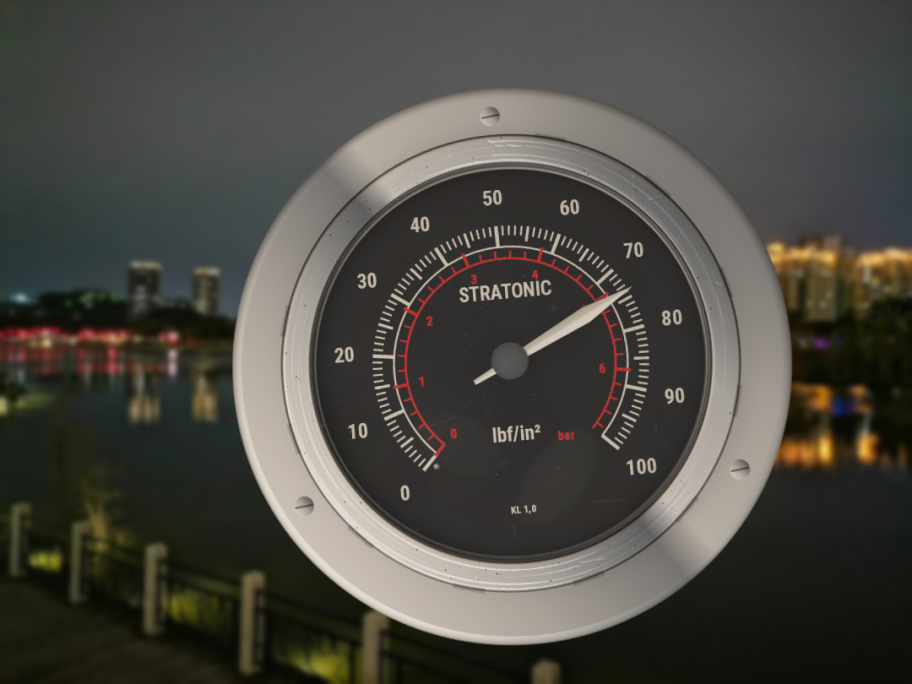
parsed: **74** psi
